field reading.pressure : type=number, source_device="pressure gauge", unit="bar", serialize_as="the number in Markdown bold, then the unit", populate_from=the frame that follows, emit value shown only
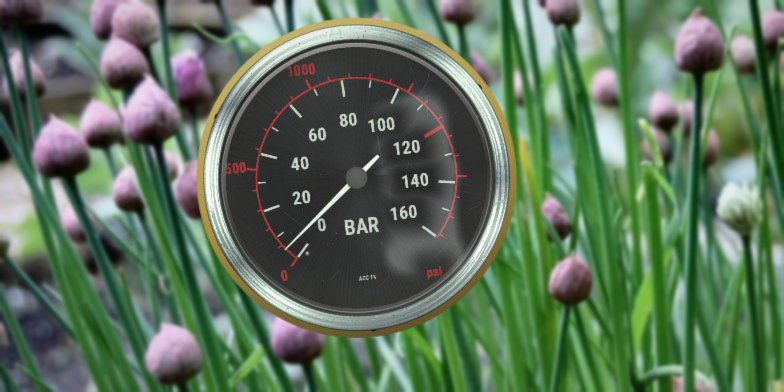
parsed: **5** bar
